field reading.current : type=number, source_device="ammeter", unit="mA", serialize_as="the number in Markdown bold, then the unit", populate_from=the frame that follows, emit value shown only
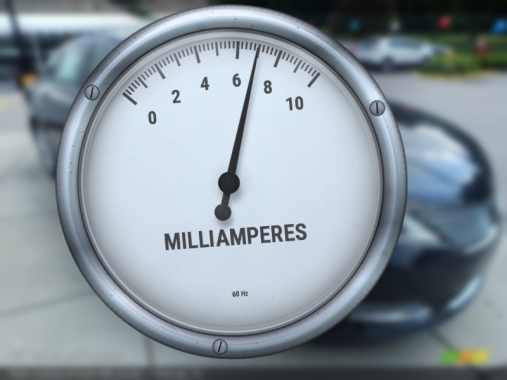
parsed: **7** mA
